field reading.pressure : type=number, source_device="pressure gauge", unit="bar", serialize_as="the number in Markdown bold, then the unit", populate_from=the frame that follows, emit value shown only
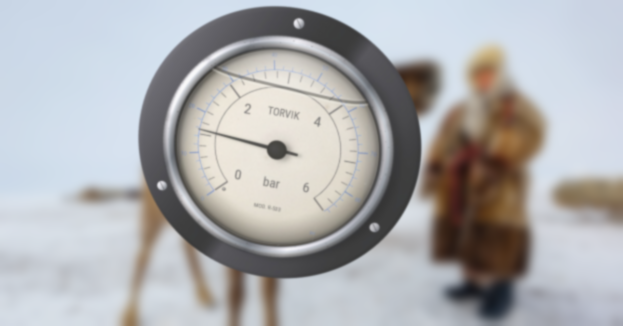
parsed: **1.1** bar
